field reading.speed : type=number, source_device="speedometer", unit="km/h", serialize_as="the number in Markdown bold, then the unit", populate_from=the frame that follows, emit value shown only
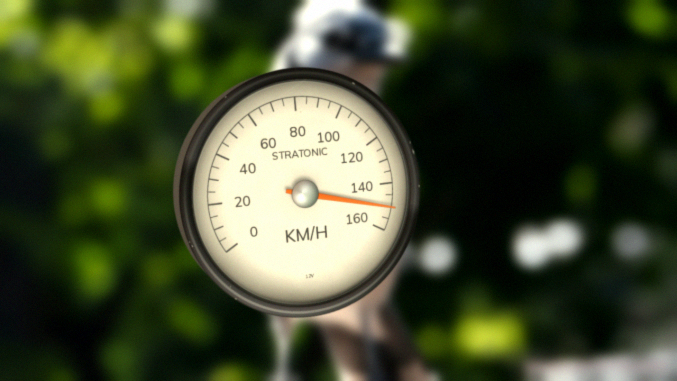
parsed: **150** km/h
